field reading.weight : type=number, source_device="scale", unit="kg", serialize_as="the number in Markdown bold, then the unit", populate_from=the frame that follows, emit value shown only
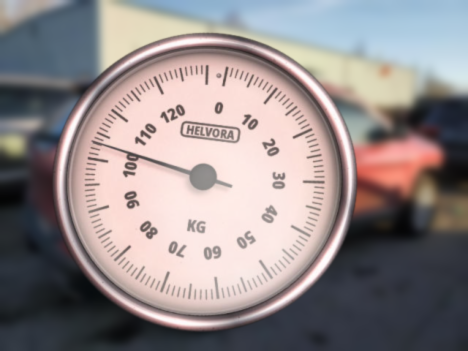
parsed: **103** kg
